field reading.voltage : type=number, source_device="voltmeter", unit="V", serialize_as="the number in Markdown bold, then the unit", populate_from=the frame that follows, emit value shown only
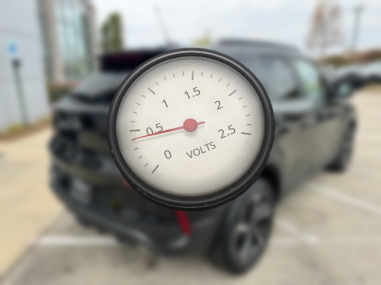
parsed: **0.4** V
